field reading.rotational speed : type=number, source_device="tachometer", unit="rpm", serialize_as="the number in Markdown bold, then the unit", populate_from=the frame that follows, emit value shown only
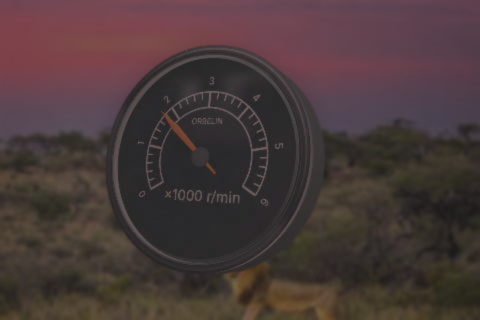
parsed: **1800** rpm
